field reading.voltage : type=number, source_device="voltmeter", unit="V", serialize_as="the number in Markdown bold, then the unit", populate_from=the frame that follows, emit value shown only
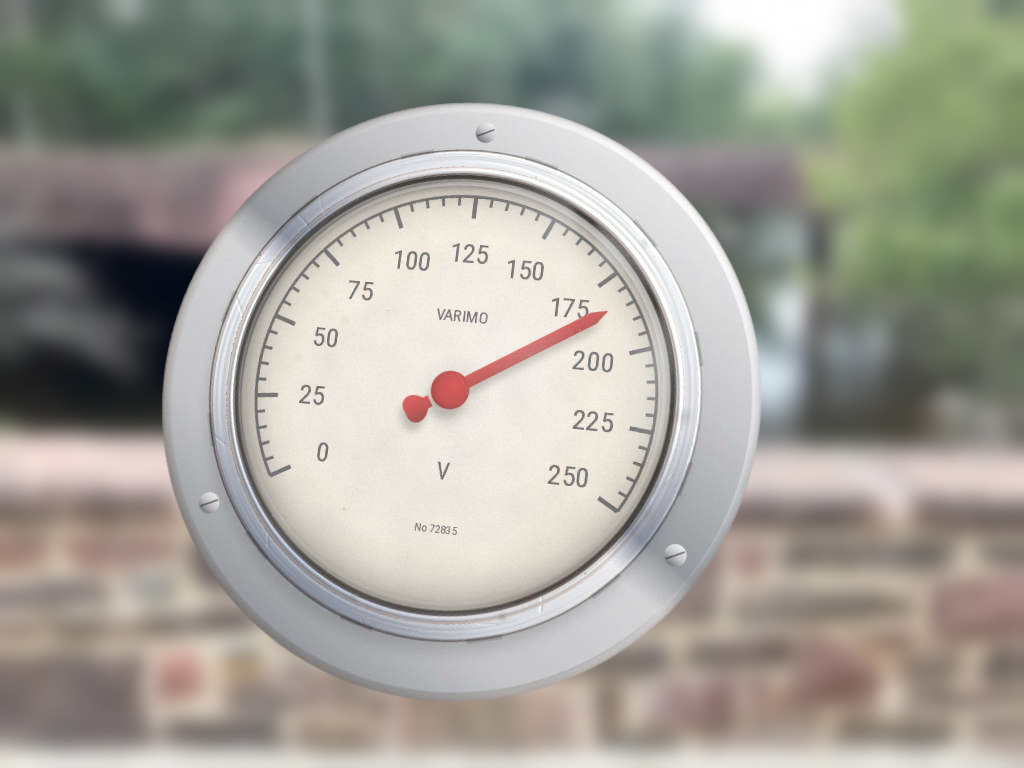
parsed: **185** V
